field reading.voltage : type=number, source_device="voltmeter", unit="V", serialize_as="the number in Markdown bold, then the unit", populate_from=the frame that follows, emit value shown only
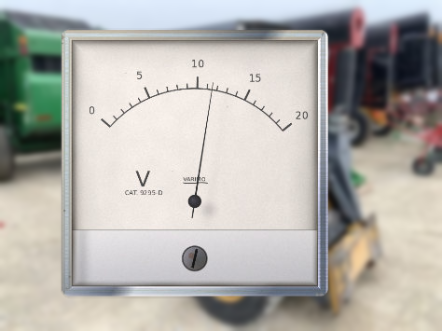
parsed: **11.5** V
